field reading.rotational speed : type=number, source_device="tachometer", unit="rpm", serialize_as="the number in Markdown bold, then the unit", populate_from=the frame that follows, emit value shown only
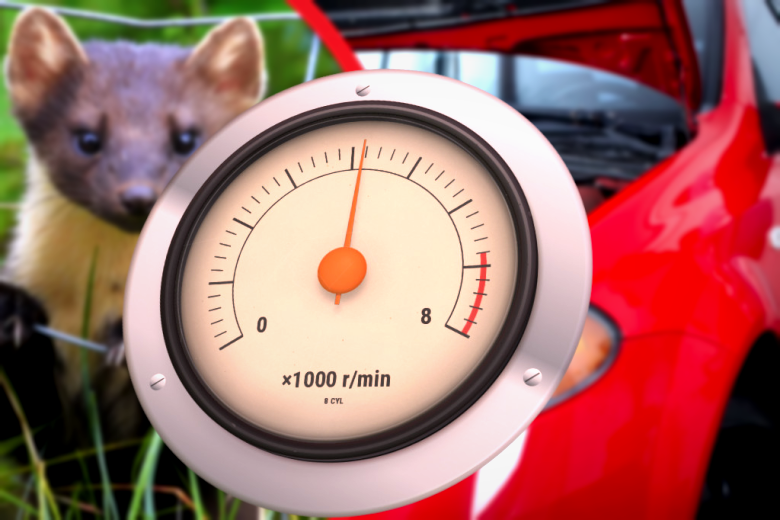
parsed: **4200** rpm
